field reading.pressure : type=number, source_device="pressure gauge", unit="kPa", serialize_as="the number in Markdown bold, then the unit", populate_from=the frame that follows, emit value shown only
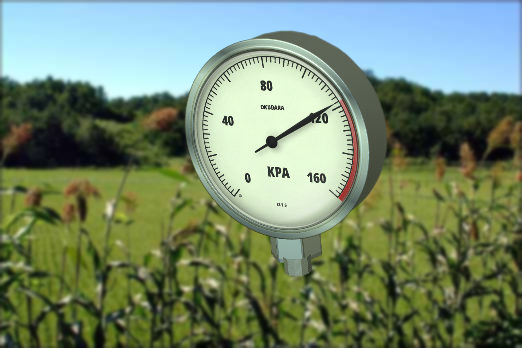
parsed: **118** kPa
